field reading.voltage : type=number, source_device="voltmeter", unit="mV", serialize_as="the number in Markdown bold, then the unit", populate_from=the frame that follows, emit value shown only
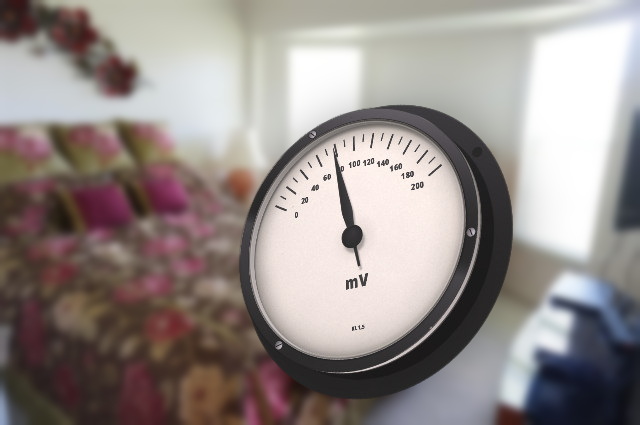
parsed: **80** mV
